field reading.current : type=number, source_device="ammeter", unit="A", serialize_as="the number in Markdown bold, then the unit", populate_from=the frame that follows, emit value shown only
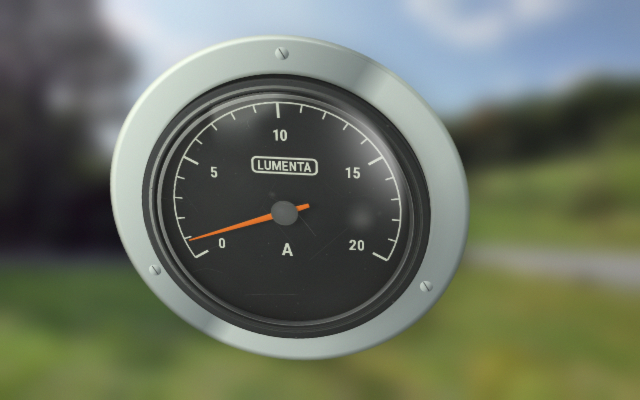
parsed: **1** A
